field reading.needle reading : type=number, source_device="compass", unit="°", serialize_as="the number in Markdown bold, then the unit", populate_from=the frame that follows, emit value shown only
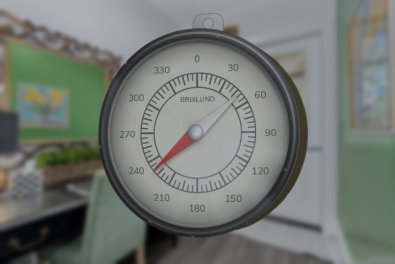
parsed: **230** °
